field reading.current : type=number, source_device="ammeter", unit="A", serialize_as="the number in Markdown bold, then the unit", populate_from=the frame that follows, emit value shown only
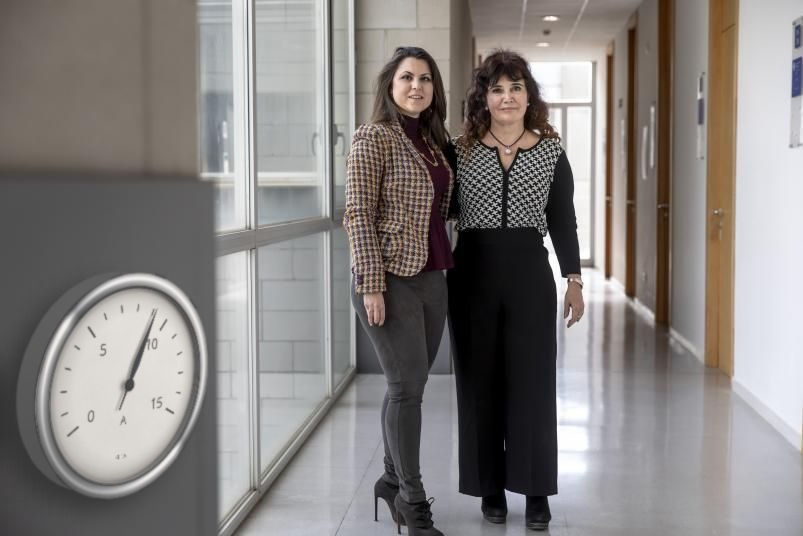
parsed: **9** A
